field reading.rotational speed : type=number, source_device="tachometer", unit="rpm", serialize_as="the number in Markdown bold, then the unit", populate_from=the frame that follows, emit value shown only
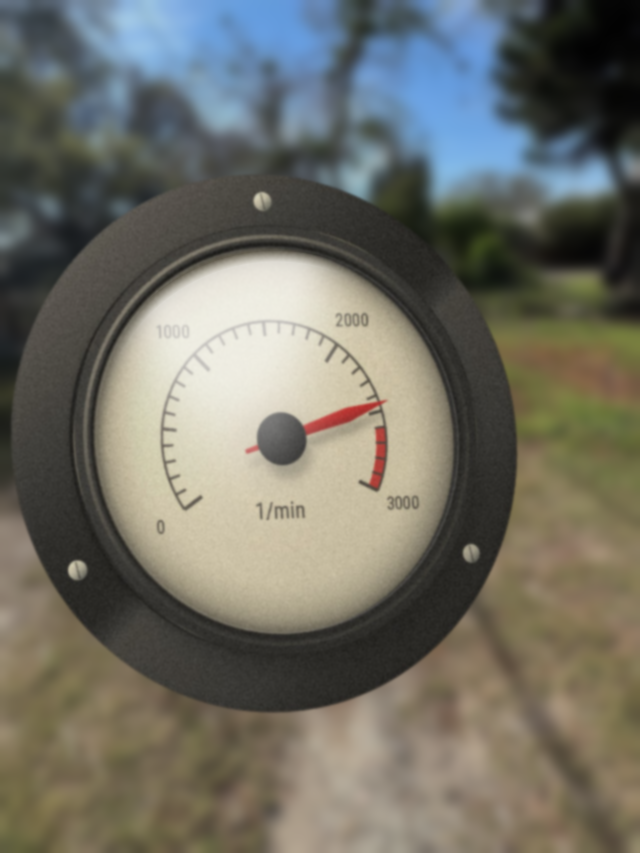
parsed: **2450** rpm
